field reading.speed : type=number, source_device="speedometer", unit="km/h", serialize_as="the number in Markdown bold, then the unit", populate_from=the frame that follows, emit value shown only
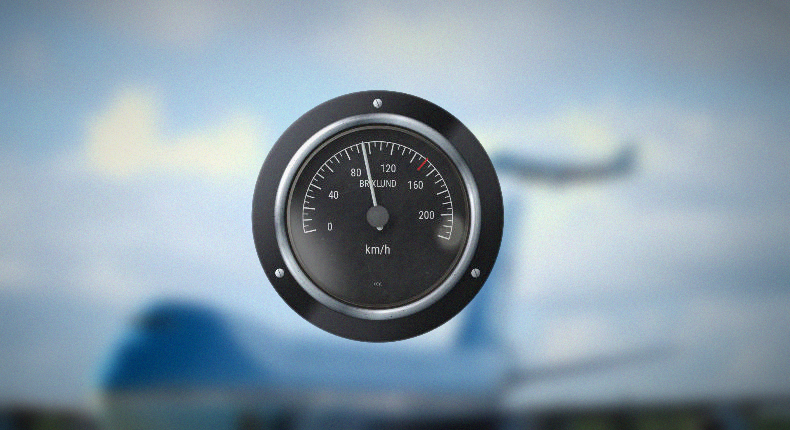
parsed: **95** km/h
